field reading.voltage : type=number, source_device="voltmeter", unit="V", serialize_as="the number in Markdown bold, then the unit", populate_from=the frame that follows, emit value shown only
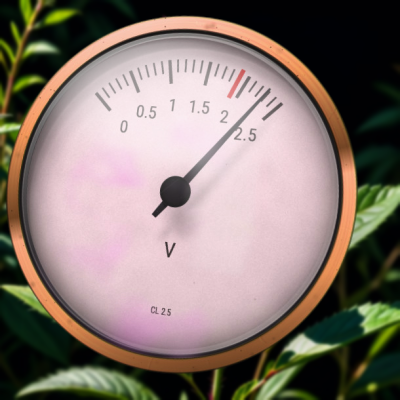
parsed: **2.3** V
